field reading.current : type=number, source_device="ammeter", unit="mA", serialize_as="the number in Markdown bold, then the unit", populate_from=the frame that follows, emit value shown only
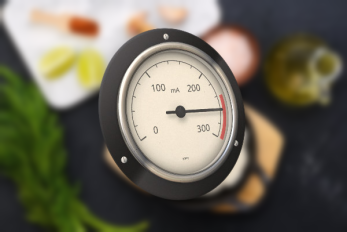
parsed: **260** mA
